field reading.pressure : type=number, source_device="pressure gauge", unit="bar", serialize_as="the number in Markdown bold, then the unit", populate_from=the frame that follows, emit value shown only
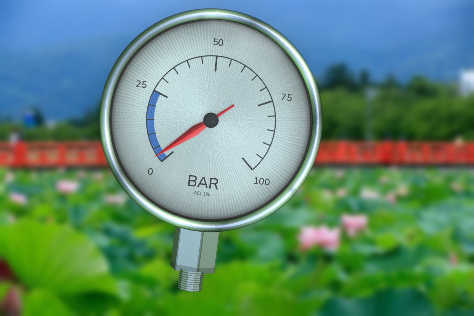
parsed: **2.5** bar
